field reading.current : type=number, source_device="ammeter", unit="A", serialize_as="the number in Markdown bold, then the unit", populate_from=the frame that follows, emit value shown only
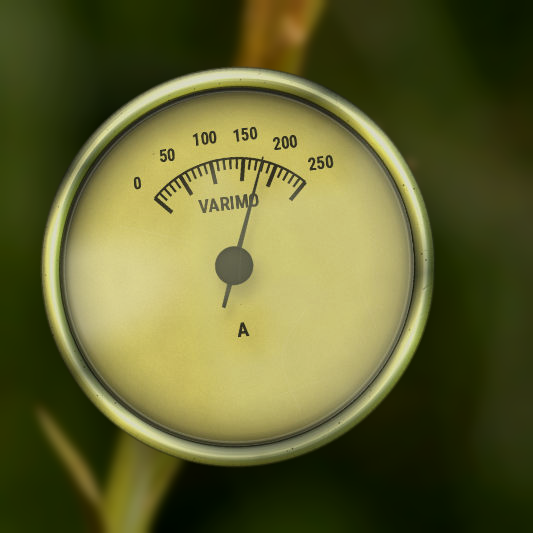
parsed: **180** A
